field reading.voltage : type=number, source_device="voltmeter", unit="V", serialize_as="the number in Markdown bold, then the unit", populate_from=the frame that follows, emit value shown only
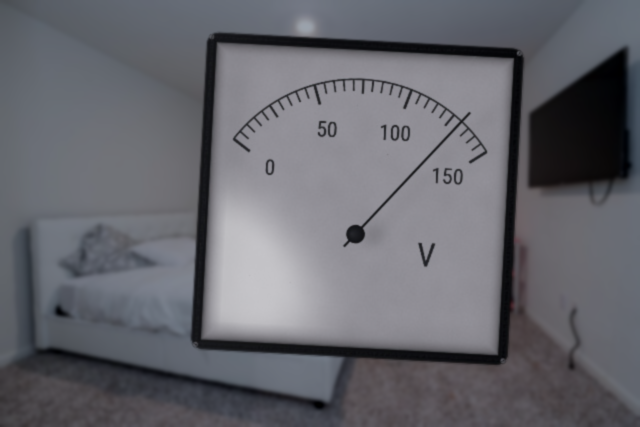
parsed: **130** V
